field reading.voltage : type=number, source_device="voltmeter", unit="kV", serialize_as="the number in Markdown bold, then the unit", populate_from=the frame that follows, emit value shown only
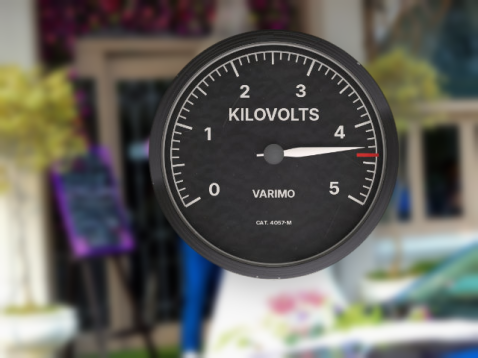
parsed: **4.3** kV
